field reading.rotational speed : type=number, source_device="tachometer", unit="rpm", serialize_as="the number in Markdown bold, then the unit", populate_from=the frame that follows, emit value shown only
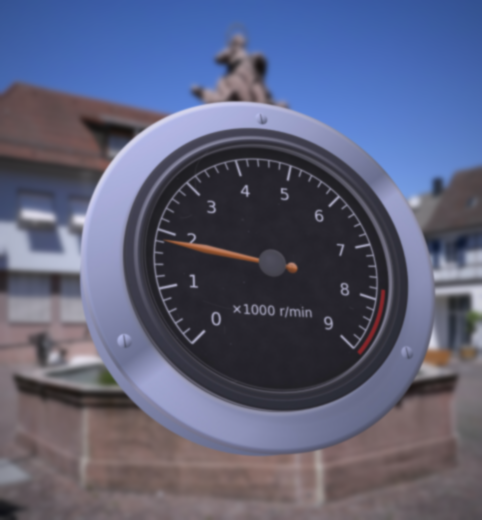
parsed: **1800** rpm
